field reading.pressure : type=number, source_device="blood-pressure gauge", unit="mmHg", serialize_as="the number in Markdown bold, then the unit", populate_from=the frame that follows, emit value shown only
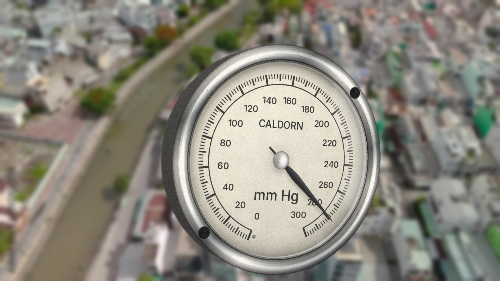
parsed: **280** mmHg
